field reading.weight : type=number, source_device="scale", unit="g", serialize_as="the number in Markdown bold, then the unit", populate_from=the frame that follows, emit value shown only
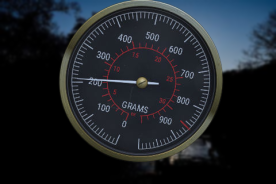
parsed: **210** g
